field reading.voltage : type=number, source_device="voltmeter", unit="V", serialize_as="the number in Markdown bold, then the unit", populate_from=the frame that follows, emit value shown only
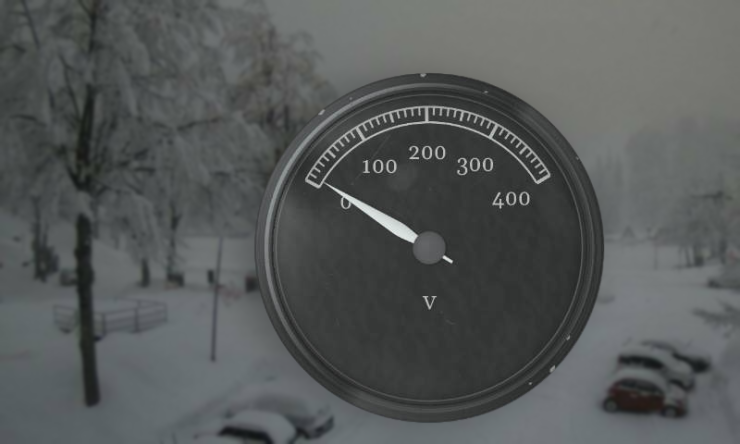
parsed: **10** V
